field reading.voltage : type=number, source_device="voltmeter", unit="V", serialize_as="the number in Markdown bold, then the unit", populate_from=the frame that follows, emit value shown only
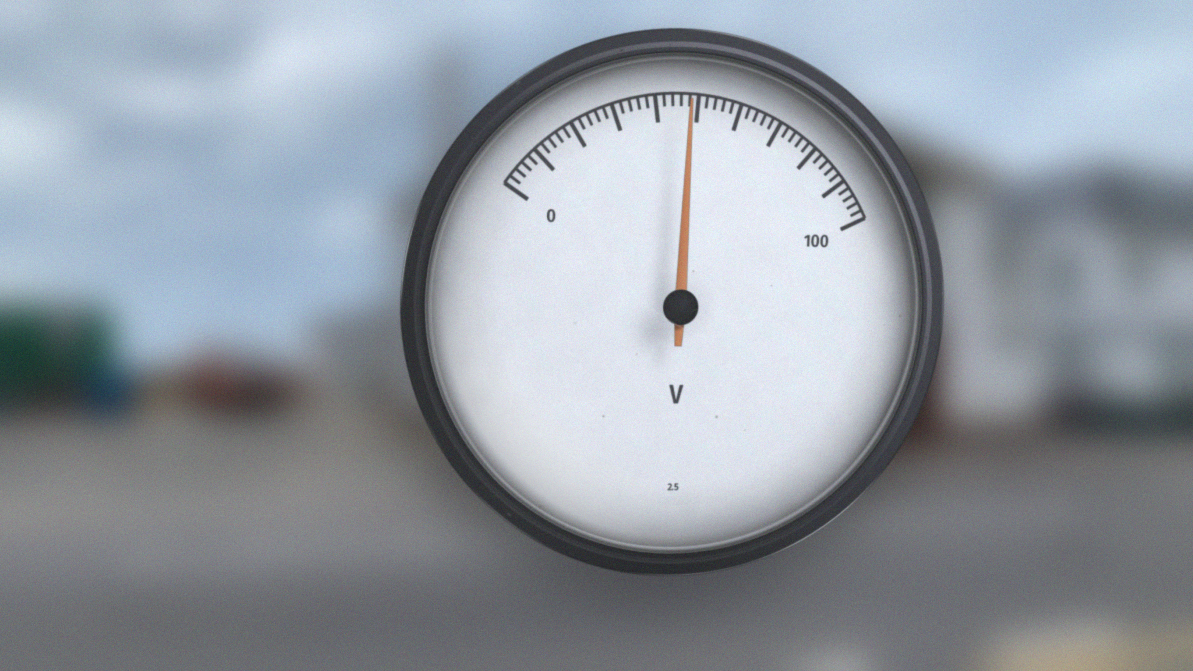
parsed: **48** V
